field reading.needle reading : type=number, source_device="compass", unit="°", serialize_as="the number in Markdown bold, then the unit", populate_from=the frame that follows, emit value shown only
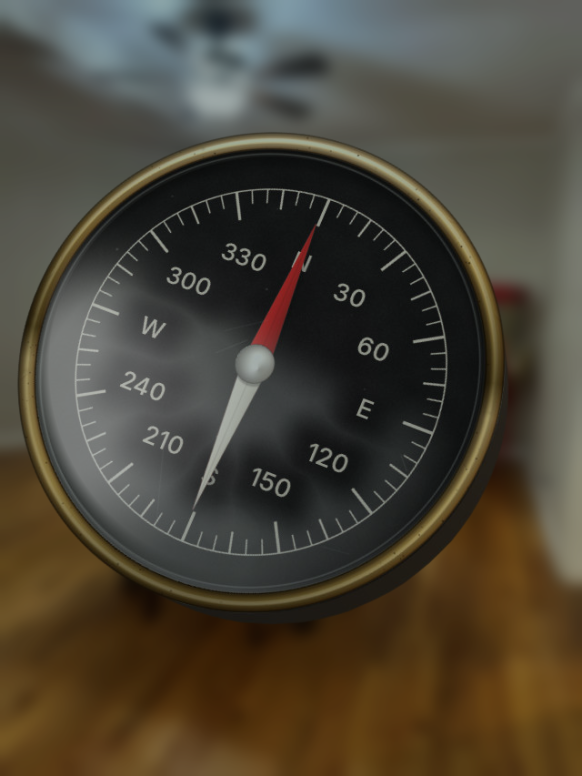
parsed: **0** °
